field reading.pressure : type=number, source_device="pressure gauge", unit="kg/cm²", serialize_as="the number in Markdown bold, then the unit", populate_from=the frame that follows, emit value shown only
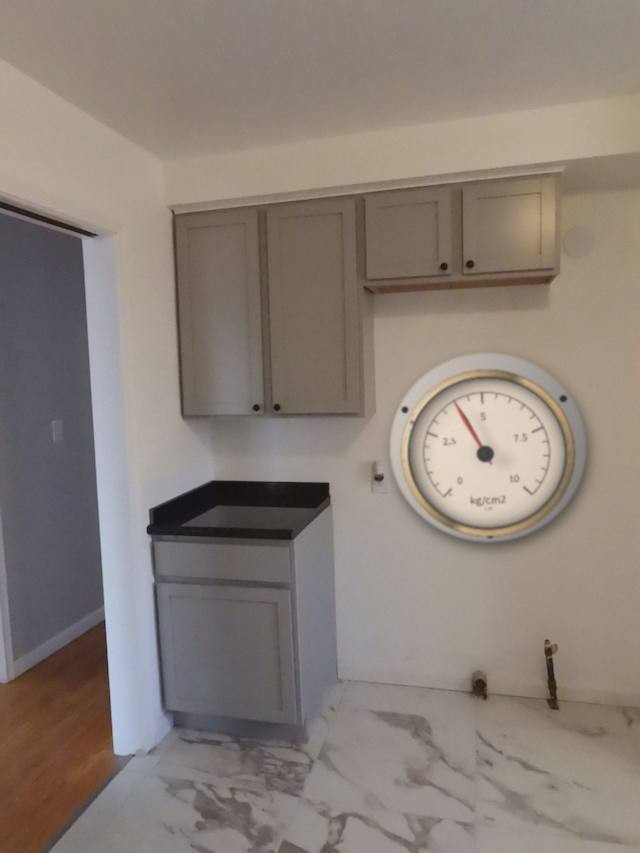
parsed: **4** kg/cm²
